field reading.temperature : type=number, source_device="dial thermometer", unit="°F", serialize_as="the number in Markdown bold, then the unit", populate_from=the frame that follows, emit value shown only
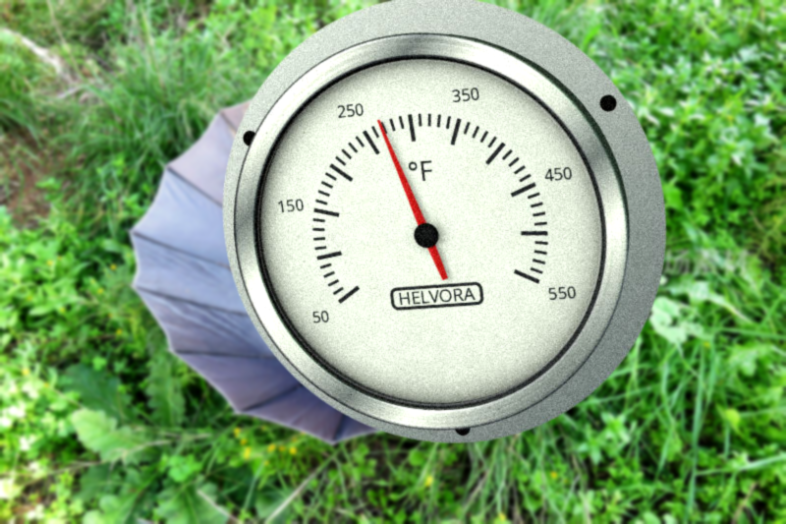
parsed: **270** °F
